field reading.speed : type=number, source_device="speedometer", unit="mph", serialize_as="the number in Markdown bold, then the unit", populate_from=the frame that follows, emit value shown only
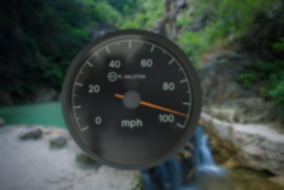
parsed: **95** mph
